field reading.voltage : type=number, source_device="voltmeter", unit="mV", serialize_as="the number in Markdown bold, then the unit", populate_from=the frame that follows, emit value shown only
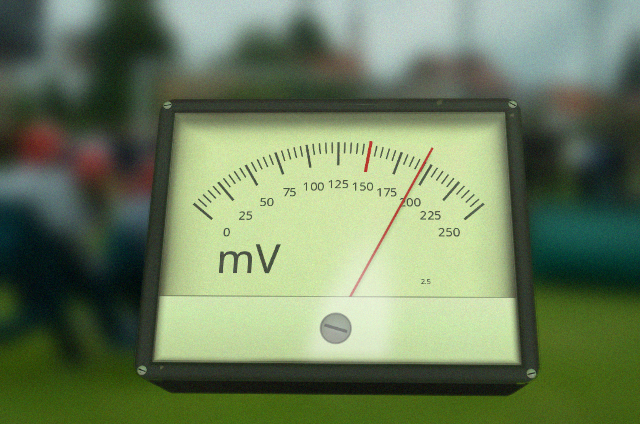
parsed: **195** mV
